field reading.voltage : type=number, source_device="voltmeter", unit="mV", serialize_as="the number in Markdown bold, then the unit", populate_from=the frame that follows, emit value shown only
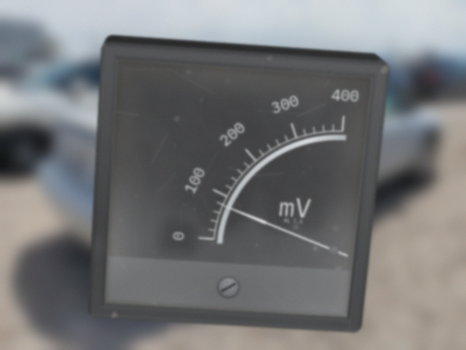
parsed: **80** mV
